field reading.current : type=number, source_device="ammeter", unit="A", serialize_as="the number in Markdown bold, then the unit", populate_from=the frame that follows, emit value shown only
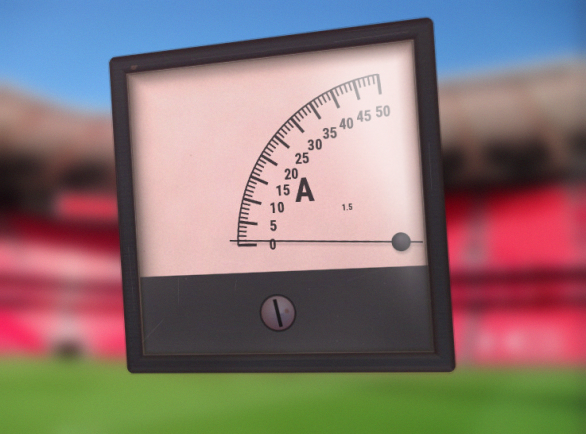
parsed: **1** A
